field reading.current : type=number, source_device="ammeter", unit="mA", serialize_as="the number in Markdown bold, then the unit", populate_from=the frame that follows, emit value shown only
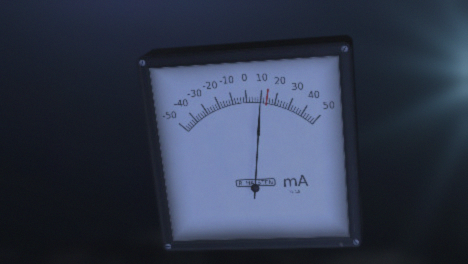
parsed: **10** mA
